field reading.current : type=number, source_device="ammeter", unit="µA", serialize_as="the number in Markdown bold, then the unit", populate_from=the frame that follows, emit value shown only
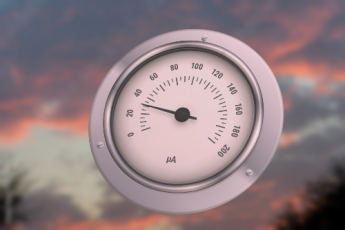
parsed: **30** µA
